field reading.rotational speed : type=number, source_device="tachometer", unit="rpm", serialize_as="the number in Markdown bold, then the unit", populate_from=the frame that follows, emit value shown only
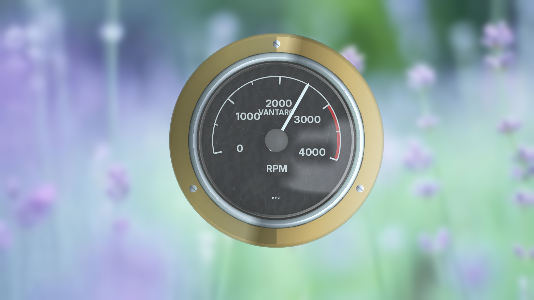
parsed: **2500** rpm
